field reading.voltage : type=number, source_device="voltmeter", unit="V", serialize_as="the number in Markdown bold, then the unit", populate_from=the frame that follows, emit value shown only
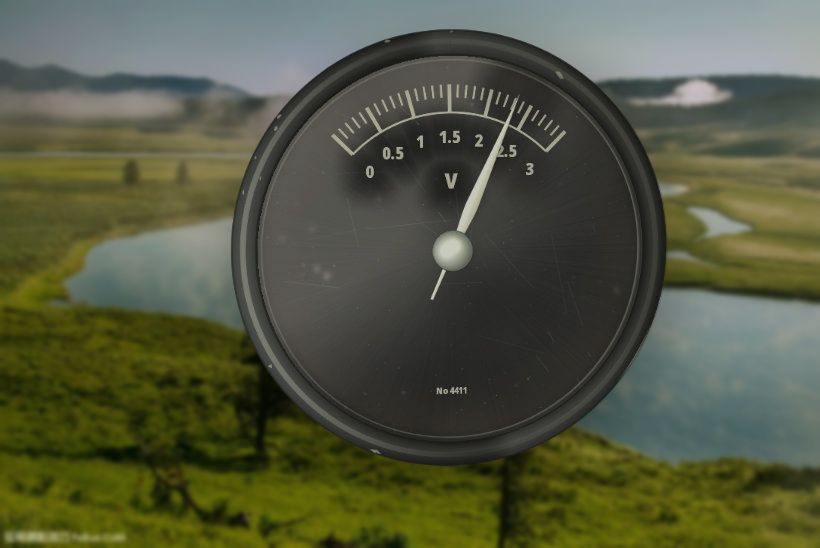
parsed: **2.3** V
